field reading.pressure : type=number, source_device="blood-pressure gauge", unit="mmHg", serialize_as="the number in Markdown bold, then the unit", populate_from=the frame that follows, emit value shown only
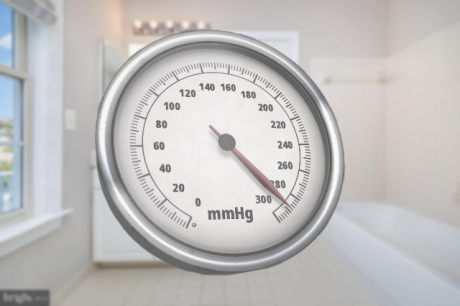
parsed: **290** mmHg
